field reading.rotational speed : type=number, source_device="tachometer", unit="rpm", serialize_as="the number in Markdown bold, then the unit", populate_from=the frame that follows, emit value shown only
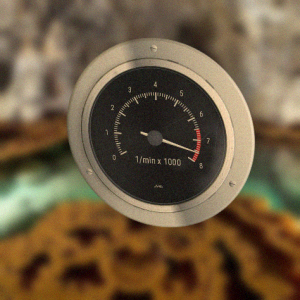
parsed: **7500** rpm
